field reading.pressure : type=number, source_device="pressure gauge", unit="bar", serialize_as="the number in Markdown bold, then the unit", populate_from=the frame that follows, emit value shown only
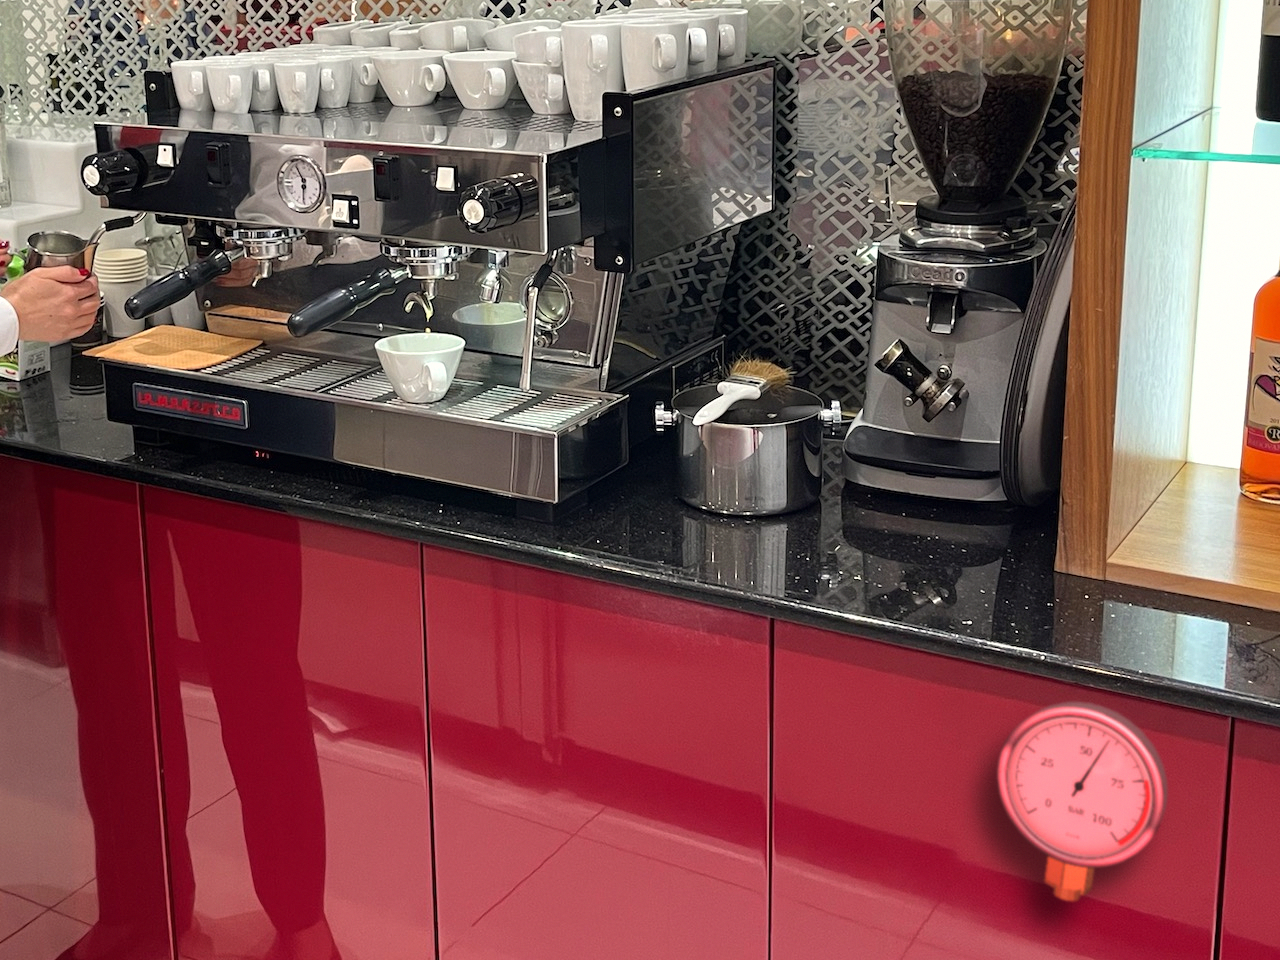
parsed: **57.5** bar
